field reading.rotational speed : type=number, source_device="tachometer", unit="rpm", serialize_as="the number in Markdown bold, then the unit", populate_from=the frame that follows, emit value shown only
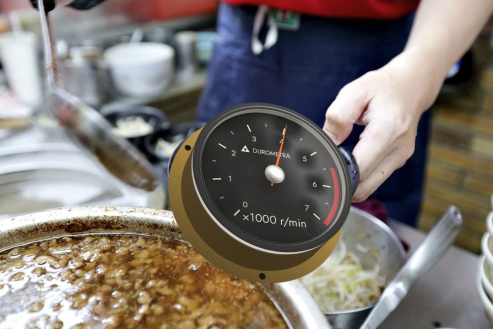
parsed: **4000** rpm
